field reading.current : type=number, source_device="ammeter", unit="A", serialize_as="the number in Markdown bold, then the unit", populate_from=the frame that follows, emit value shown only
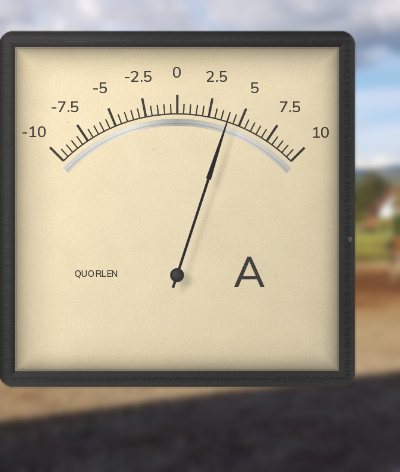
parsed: **4** A
